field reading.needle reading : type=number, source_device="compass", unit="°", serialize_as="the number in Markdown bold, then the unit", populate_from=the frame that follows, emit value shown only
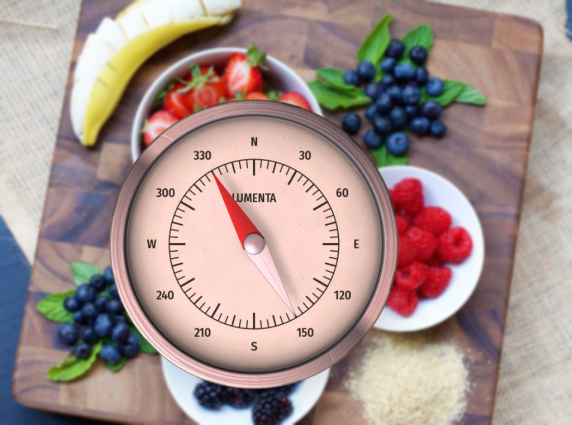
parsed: **330** °
